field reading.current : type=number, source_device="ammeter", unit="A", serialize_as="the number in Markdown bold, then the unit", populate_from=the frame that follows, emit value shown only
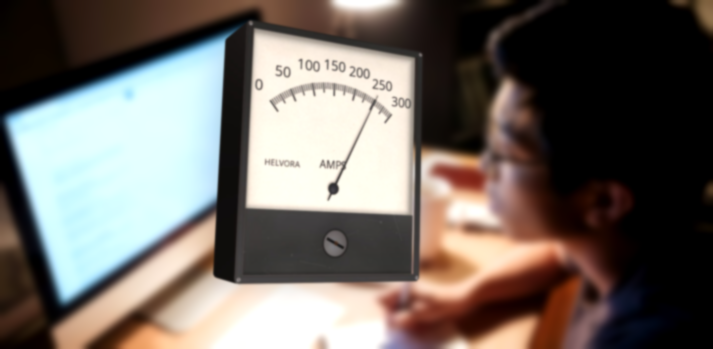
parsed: **250** A
